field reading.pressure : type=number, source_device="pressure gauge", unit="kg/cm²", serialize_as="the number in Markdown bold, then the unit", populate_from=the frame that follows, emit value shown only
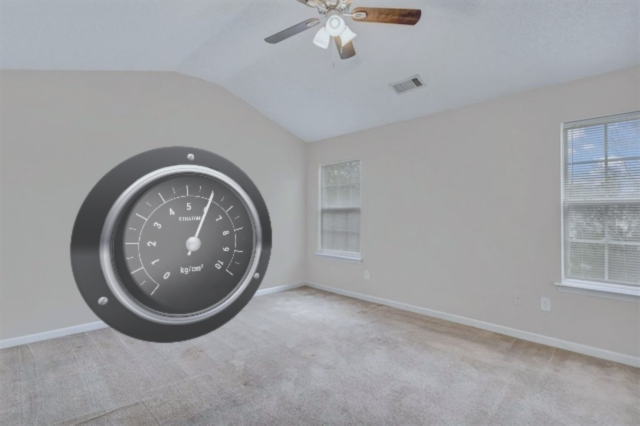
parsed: **6** kg/cm²
